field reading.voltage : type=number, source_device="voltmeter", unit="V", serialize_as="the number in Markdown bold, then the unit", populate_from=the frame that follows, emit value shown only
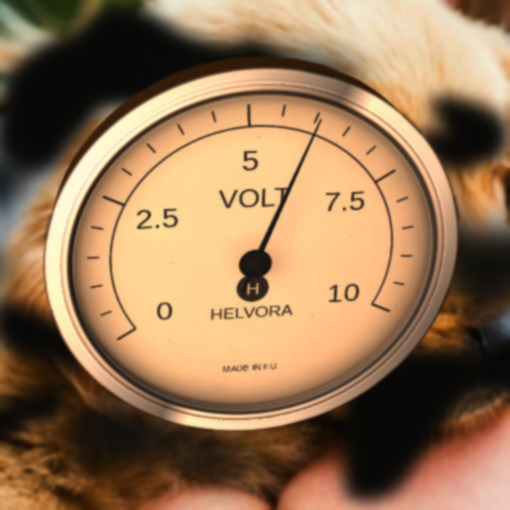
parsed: **6** V
